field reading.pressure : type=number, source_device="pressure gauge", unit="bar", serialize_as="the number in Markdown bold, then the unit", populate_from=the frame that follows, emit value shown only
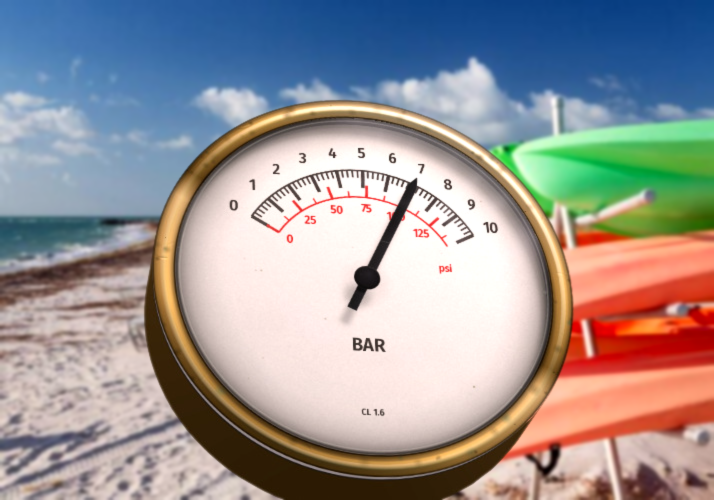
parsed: **7** bar
